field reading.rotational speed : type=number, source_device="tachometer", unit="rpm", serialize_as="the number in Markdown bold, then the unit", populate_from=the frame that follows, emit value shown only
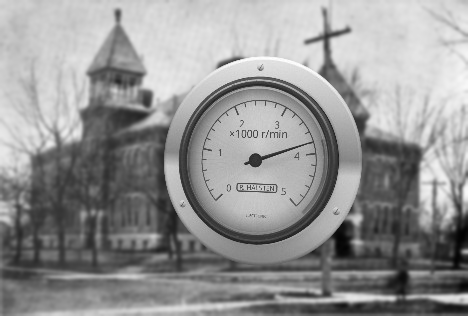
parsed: **3800** rpm
